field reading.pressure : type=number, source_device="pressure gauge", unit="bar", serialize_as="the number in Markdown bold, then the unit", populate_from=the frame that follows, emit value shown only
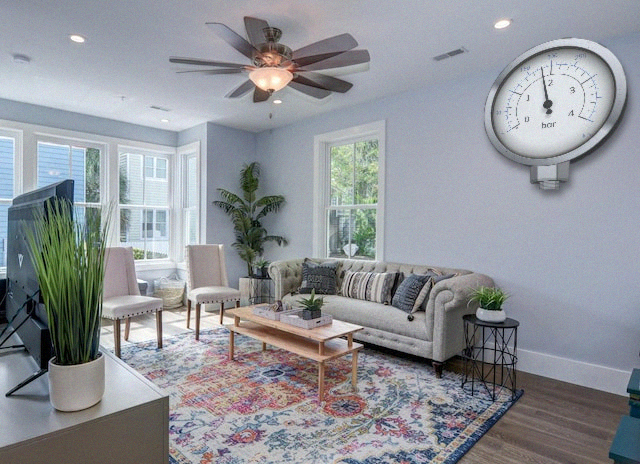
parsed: **1.8** bar
